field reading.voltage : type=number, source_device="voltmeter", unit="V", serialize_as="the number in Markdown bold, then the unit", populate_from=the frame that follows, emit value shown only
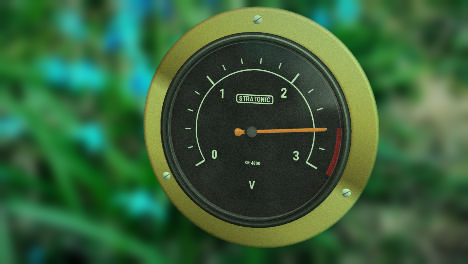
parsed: **2.6** V
